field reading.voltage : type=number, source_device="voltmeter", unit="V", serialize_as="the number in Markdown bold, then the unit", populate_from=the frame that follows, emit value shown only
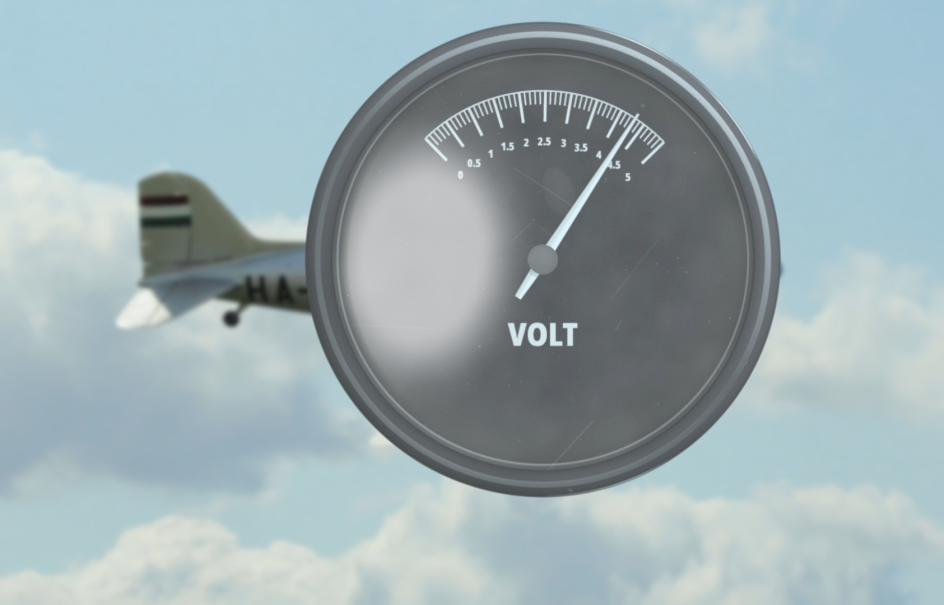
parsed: **4.3** V
